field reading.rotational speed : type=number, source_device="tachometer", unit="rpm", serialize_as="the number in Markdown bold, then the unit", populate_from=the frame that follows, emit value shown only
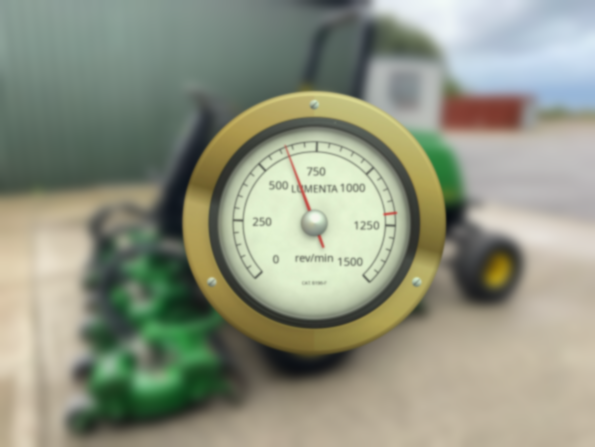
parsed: **625** rpm
